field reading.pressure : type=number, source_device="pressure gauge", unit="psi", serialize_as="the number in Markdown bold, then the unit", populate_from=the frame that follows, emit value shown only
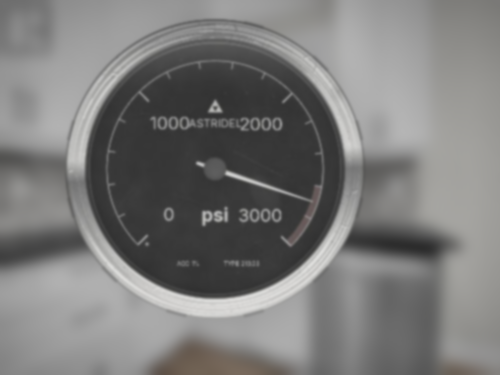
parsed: **2700** psi
